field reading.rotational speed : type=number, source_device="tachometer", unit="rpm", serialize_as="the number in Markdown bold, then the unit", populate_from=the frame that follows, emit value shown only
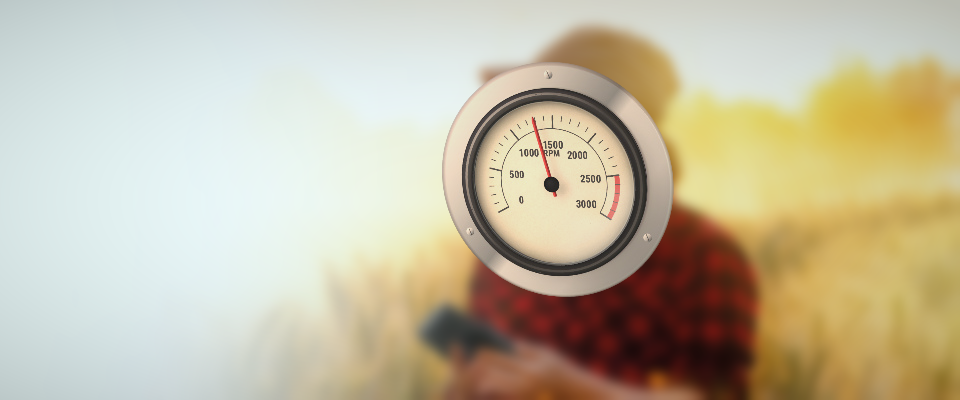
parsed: **1300** rpm
